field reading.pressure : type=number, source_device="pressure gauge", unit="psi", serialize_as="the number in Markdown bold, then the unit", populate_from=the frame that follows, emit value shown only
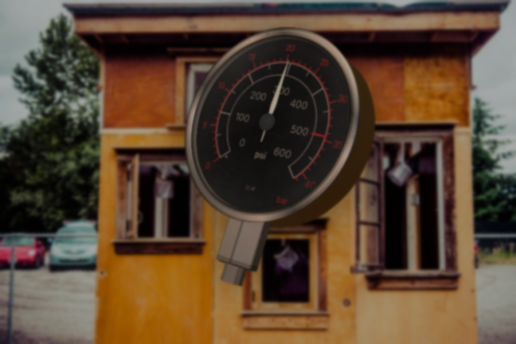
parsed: **300** psi
